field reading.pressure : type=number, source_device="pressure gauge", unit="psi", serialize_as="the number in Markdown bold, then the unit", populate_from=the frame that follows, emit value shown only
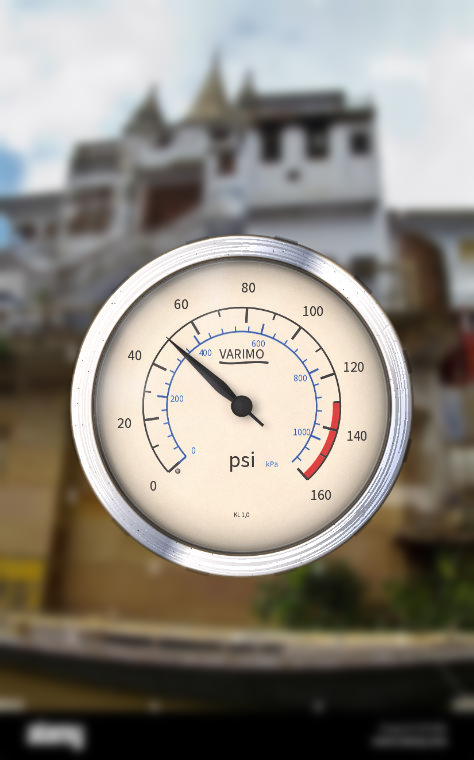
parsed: **50** psi
